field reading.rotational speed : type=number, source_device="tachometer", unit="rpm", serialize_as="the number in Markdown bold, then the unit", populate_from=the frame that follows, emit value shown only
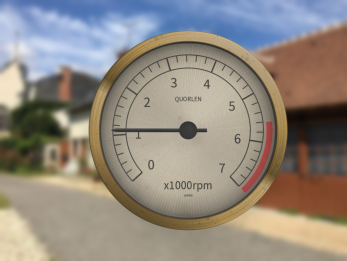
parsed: **1100** rpm
